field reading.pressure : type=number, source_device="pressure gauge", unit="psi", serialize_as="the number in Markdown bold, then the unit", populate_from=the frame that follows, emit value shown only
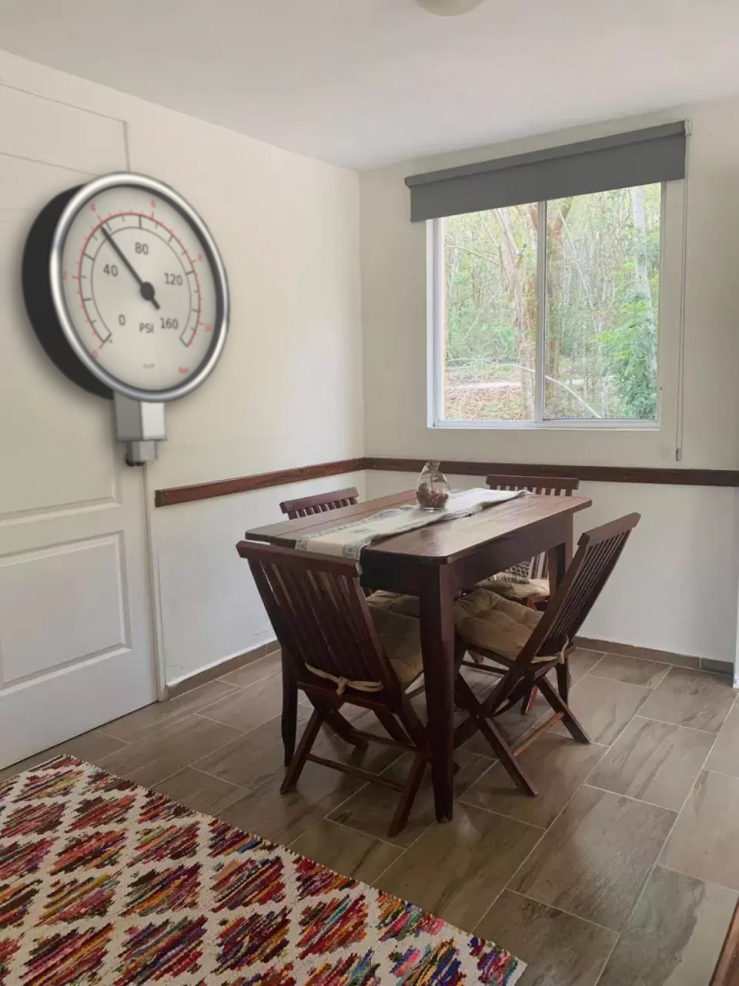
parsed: **55** psi
